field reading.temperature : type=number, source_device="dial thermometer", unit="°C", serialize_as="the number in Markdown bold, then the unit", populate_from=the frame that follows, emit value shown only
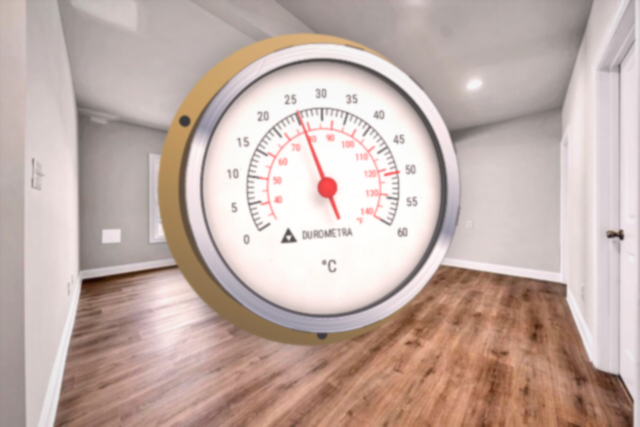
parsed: **25** °C
